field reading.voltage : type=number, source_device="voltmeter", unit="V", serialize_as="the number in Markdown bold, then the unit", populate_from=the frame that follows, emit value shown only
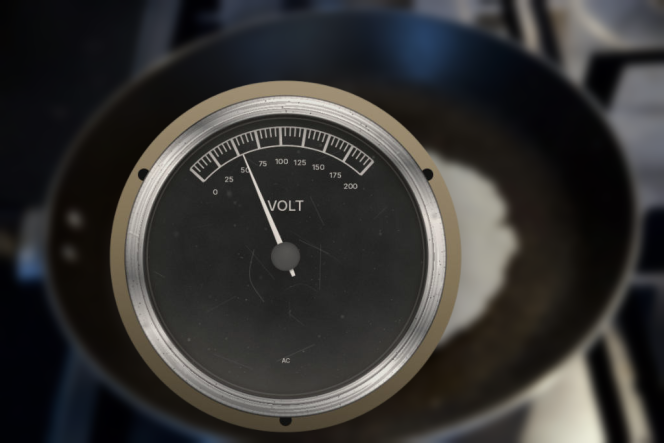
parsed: **55** V
